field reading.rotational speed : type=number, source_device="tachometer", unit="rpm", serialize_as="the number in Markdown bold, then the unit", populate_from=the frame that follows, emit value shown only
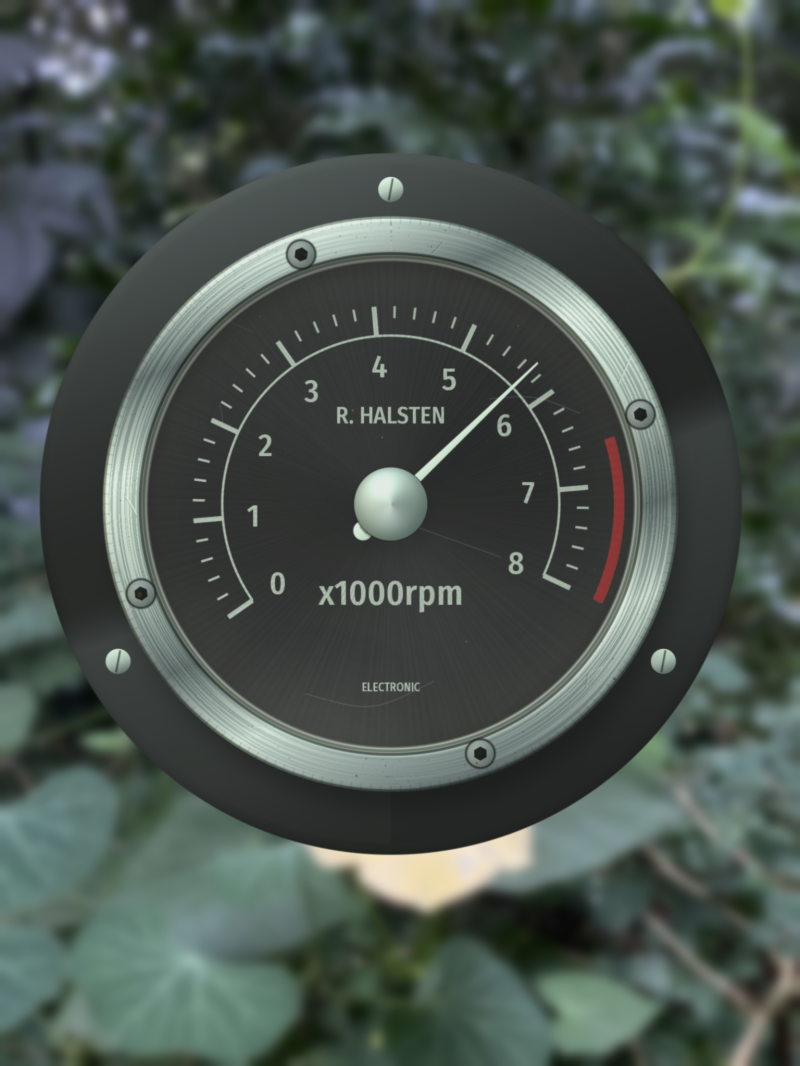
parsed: **5700** rpm
